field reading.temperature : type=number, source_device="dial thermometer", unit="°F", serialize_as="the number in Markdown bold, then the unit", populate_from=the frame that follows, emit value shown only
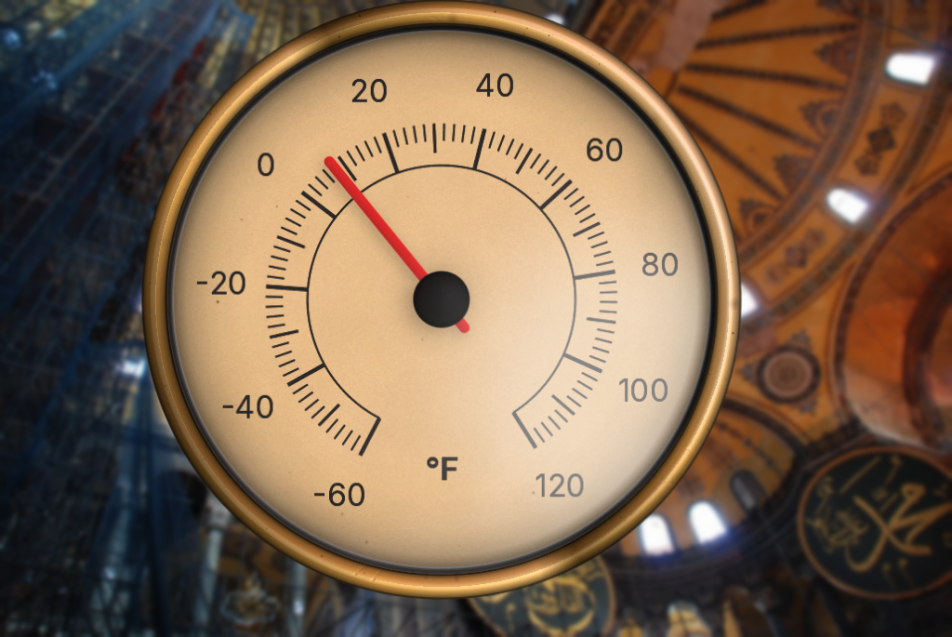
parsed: **8** °F
